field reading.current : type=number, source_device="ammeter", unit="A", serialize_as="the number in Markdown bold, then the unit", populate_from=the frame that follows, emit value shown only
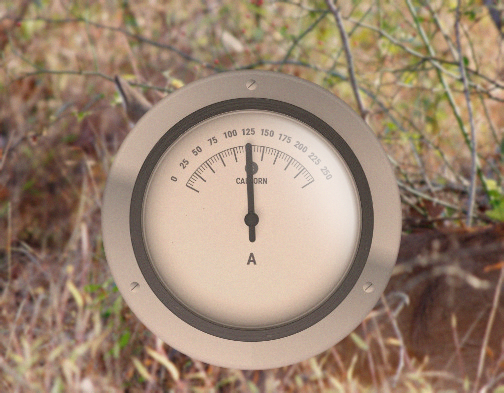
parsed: **125** A
